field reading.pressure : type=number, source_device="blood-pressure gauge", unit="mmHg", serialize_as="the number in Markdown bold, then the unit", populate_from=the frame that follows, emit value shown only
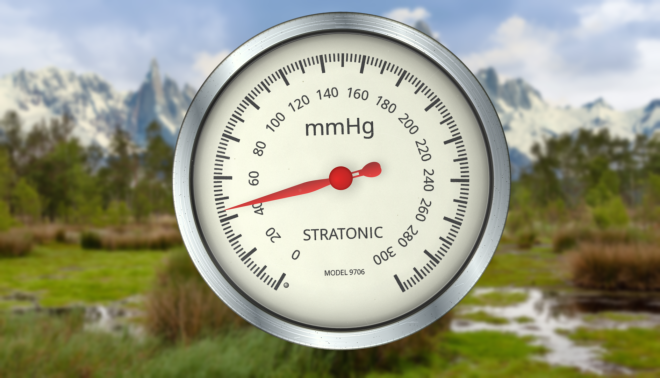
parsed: **44** mmHg
